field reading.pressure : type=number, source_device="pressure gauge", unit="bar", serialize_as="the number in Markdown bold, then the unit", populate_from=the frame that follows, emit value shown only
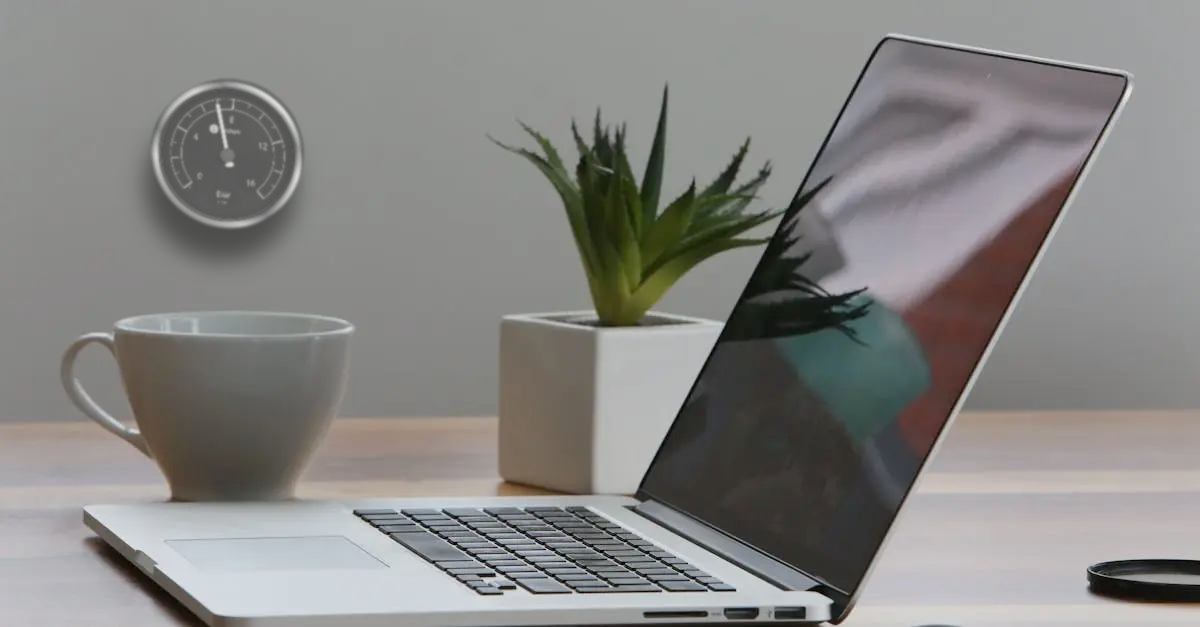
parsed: **7** bar
